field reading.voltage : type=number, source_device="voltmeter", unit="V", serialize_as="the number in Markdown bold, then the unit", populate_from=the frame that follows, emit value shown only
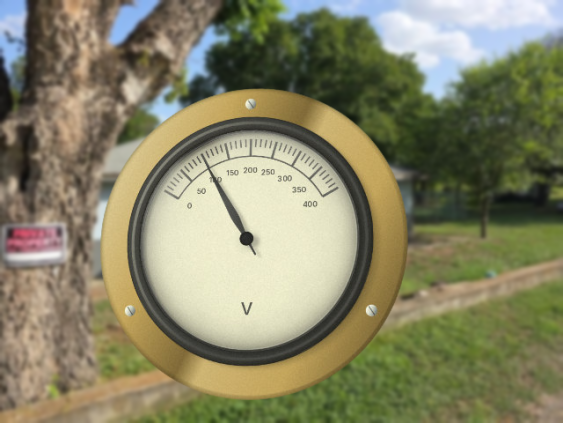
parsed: **100** V
